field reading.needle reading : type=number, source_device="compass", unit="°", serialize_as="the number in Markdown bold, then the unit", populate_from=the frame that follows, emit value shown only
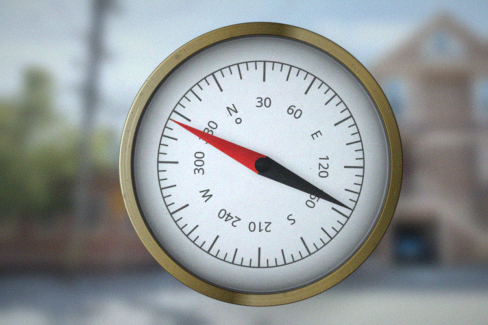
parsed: **325** °
